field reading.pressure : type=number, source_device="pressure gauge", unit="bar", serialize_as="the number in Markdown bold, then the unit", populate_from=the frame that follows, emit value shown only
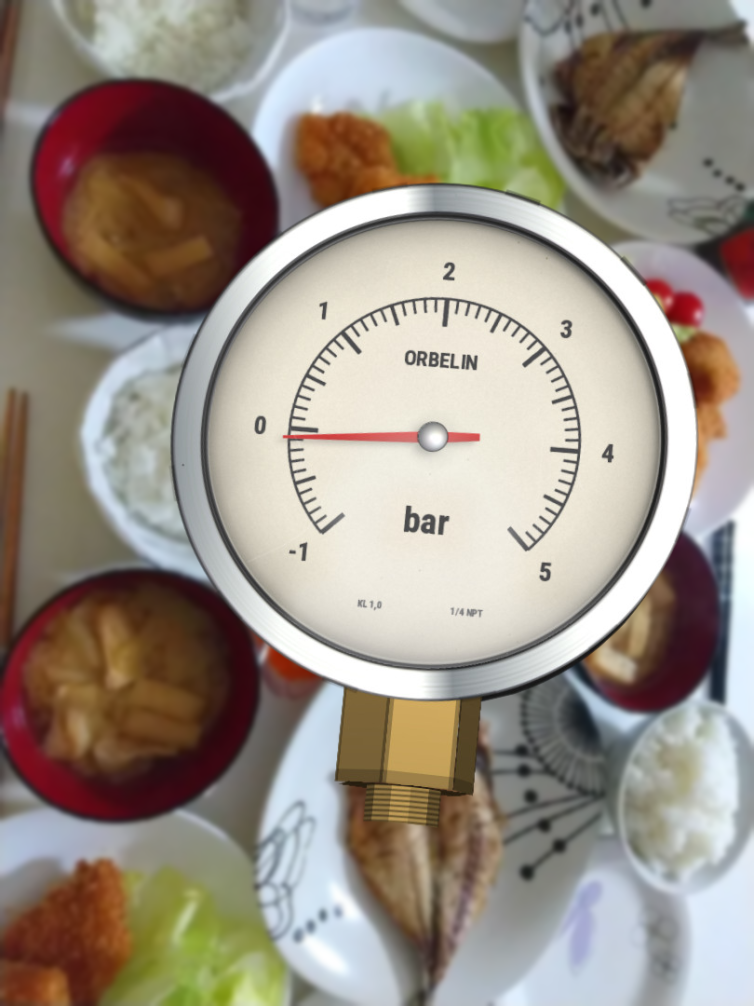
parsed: **-0.1** bar
